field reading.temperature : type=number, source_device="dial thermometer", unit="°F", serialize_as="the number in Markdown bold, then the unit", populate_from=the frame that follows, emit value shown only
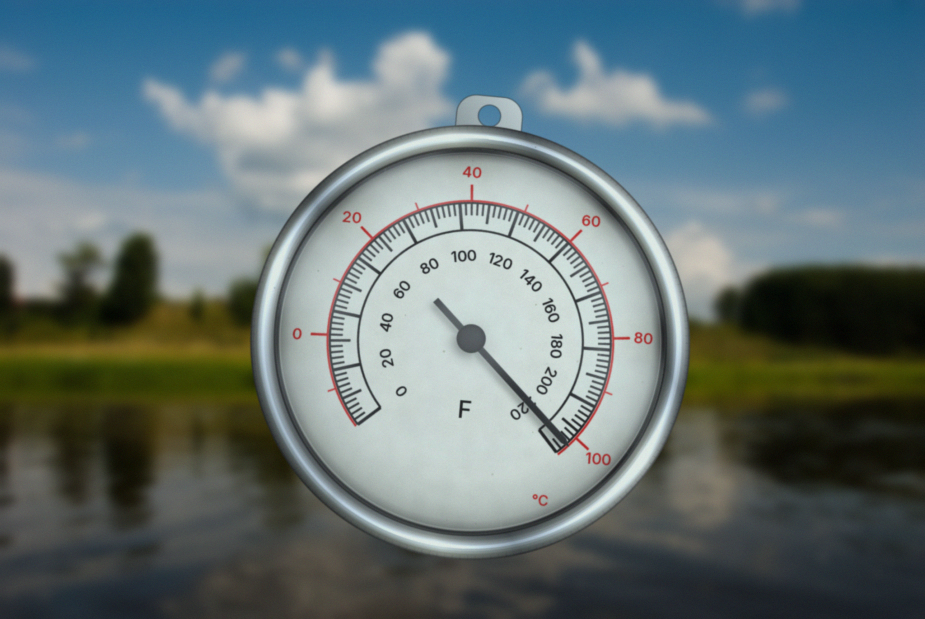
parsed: **216** °F
